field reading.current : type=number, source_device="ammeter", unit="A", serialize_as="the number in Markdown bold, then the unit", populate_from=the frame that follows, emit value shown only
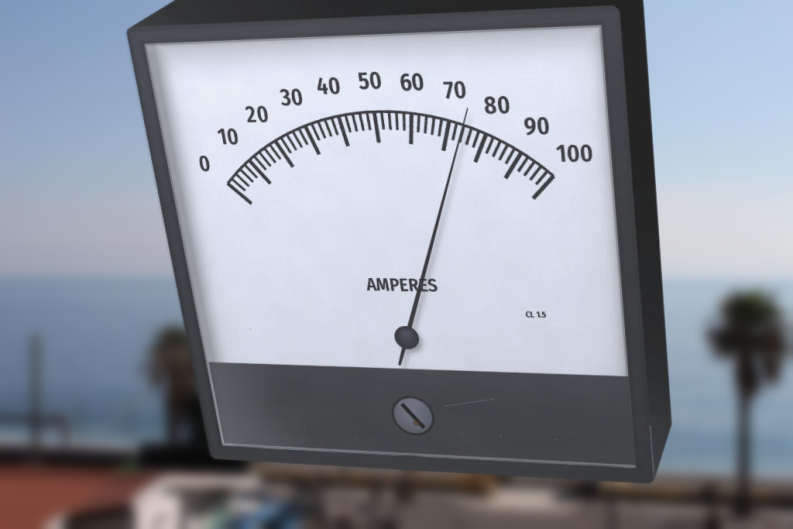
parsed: **74** A
